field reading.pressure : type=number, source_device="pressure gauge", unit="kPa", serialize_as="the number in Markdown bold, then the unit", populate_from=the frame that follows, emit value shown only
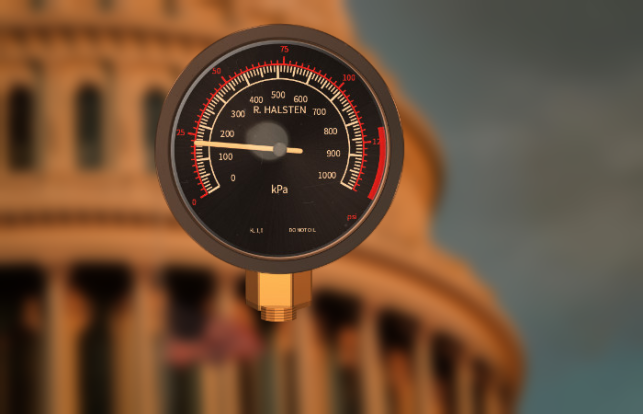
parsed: **150** kPa
